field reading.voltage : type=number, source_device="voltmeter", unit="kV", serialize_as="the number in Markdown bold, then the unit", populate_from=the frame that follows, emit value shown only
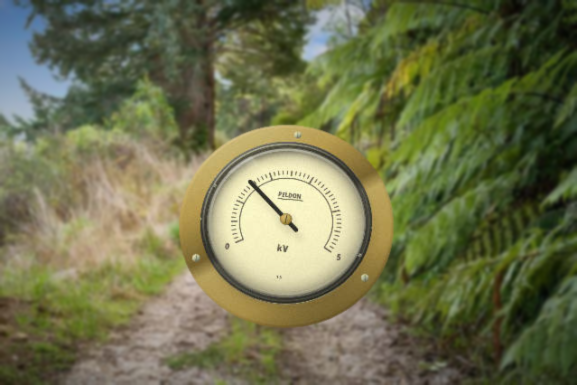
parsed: **1.5** kV
